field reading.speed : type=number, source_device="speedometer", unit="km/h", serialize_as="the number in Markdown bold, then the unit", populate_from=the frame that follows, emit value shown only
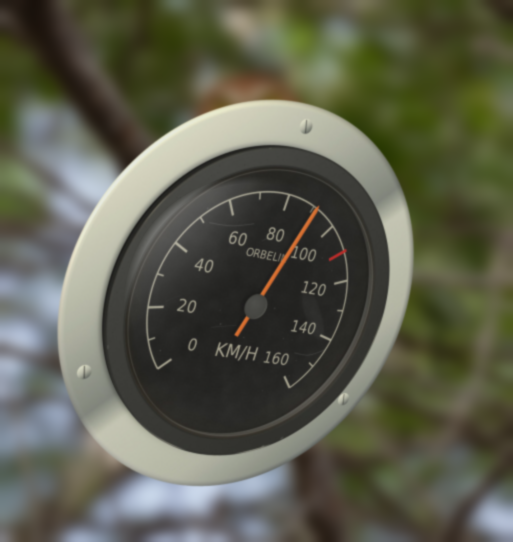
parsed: **90** km/h
